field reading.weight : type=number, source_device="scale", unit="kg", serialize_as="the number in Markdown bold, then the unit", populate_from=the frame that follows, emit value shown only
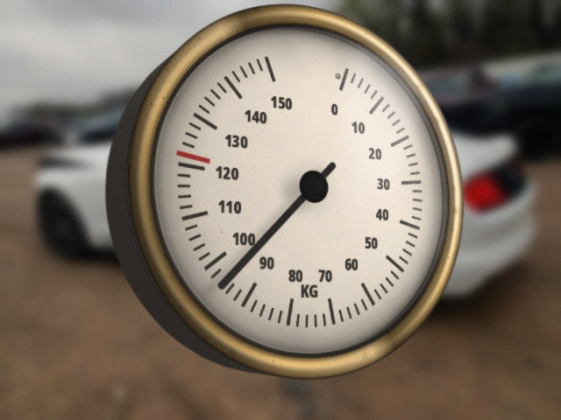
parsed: **96** kg
